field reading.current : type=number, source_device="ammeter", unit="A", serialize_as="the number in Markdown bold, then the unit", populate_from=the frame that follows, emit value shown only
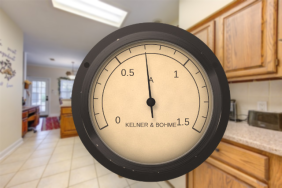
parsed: **0.7** A
